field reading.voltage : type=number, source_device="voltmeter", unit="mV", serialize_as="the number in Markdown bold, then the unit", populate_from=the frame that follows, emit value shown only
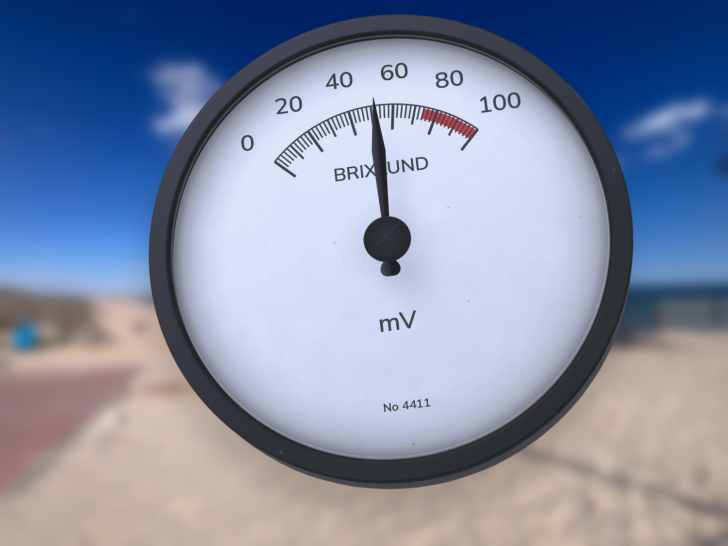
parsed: **52** mV
